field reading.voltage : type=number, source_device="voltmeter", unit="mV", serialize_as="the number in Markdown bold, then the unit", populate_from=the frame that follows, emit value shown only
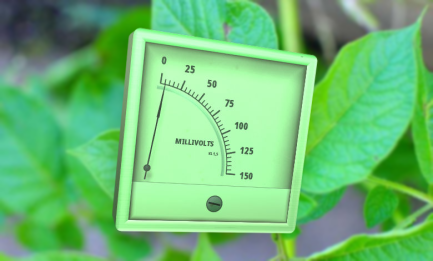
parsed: **5** mV
